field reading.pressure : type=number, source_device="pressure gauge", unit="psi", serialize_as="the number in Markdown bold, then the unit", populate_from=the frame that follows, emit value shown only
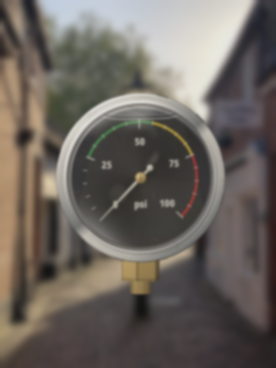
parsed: **0** psi
